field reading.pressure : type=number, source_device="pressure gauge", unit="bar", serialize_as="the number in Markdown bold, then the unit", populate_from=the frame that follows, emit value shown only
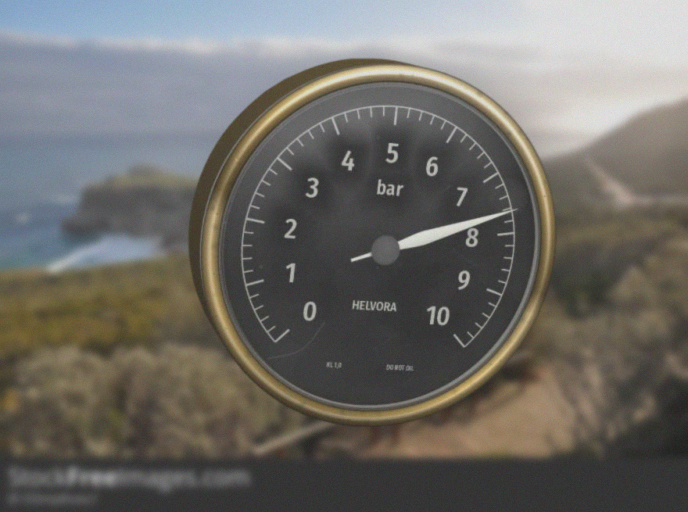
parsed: **7.6** bar
